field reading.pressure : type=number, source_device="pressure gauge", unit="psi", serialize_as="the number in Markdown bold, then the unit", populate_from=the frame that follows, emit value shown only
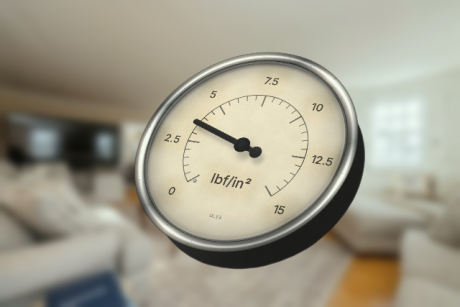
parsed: **3.5** psi
